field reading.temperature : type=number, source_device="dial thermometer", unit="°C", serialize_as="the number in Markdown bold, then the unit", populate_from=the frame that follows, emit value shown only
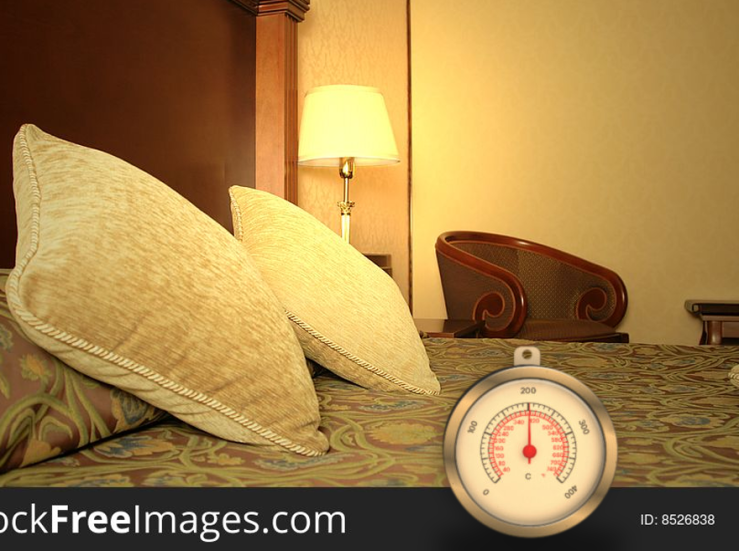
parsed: **200** °C
